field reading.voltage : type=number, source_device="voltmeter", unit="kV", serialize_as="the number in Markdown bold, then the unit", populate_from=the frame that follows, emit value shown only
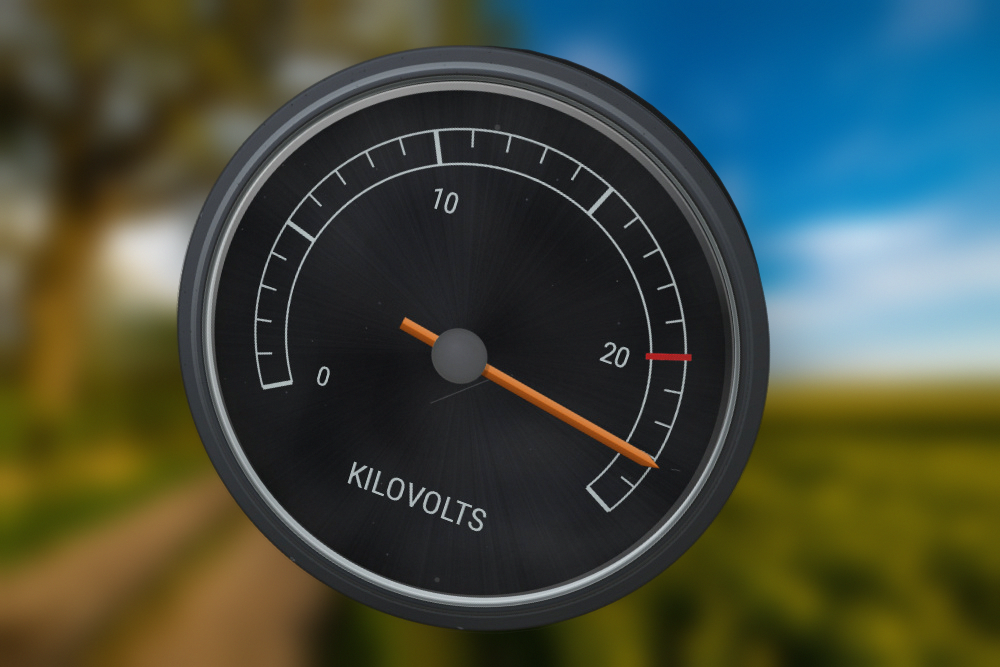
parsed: **23** kV
